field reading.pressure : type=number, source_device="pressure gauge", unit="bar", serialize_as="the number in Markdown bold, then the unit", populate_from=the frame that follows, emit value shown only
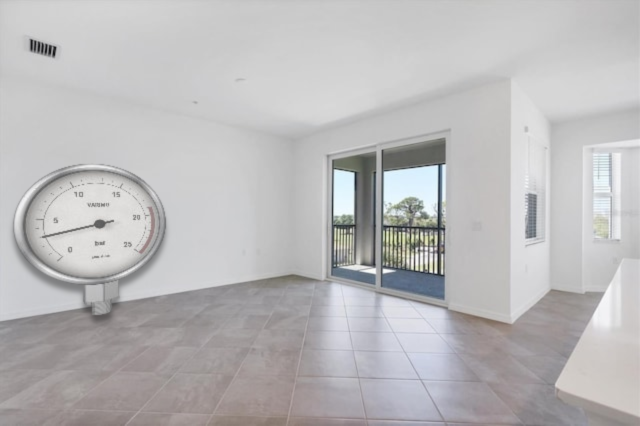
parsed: **3** bar
